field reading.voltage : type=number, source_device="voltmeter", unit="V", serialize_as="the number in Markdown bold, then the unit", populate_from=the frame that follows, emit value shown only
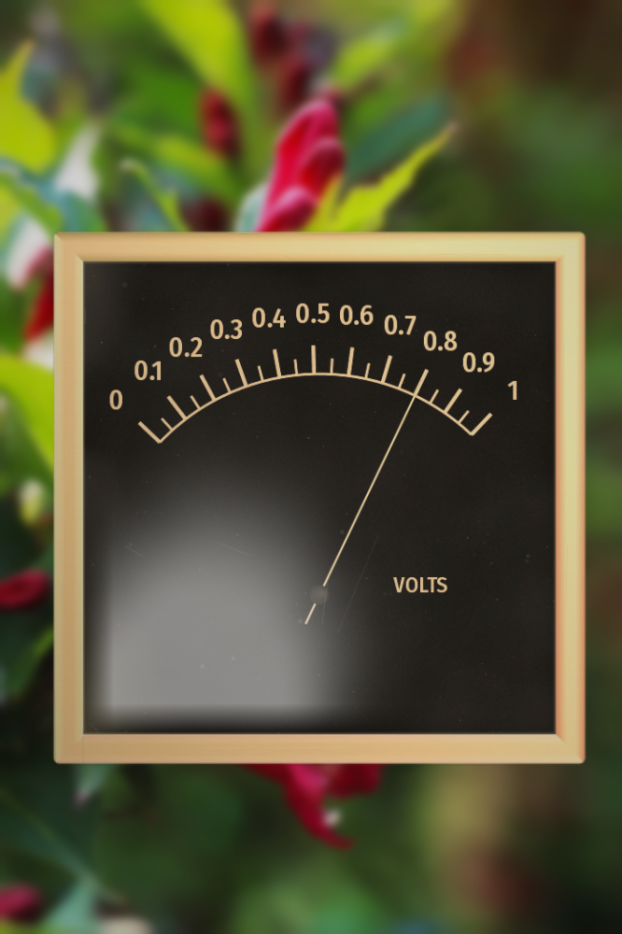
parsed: **0.8** V
